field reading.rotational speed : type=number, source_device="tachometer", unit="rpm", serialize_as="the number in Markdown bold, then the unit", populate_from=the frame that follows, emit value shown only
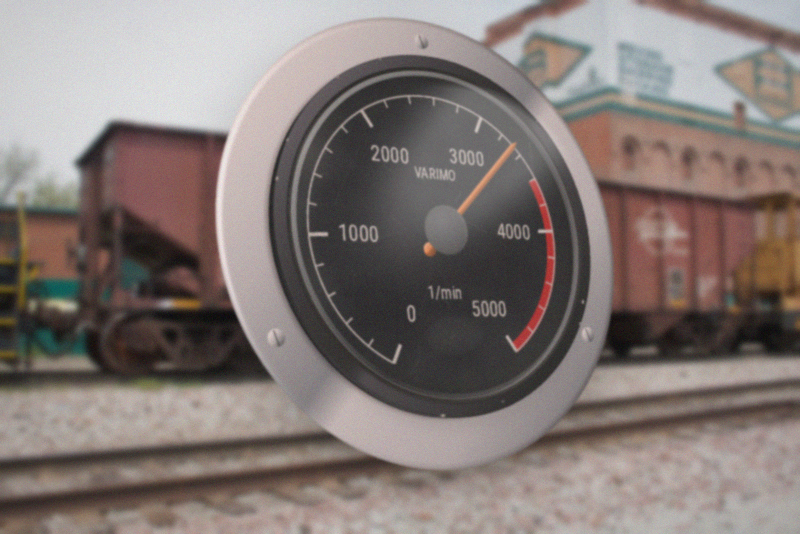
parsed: **3300** rpm
